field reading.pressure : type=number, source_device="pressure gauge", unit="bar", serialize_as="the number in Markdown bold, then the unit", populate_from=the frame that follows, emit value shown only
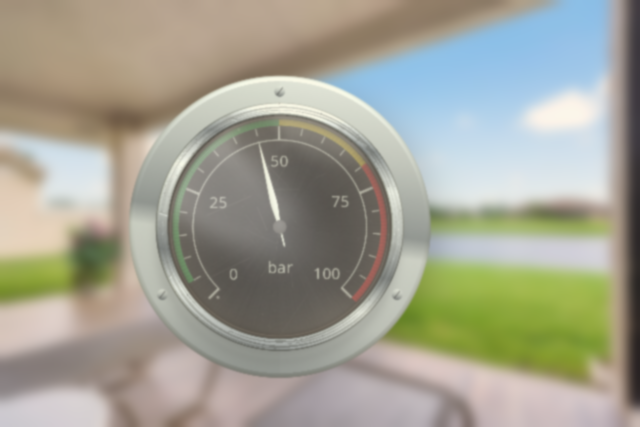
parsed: **45** bar
